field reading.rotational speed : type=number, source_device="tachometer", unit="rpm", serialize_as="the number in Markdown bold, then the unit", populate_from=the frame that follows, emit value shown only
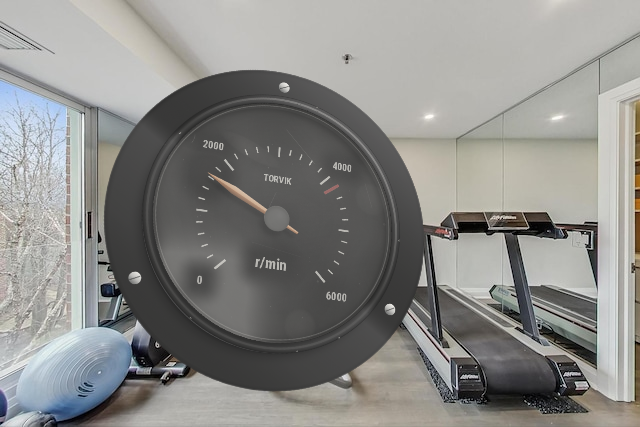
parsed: **1600** rpm
